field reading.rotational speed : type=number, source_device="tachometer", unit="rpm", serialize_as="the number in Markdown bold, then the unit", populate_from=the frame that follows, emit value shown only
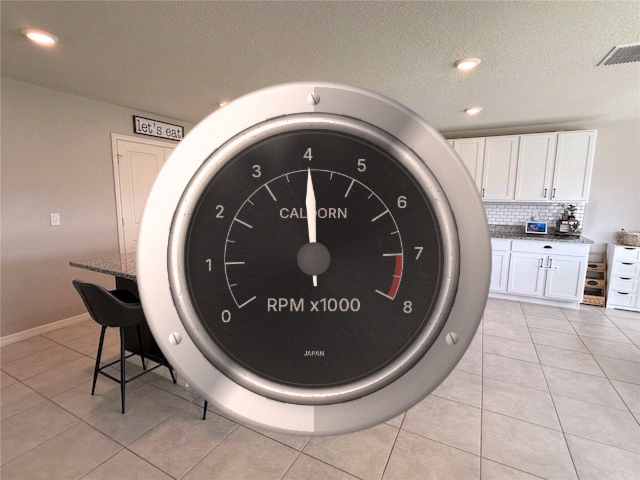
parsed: **4000** rpm
